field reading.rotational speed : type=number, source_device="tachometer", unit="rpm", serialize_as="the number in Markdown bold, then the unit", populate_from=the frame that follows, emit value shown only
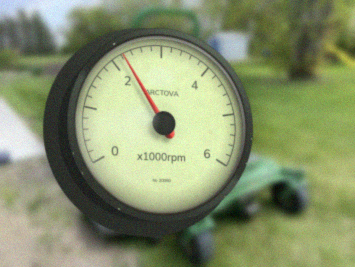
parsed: **2200** rpm
